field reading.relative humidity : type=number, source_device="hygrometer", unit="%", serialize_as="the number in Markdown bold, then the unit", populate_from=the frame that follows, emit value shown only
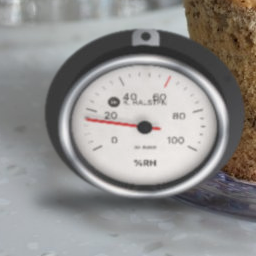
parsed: **16** %
